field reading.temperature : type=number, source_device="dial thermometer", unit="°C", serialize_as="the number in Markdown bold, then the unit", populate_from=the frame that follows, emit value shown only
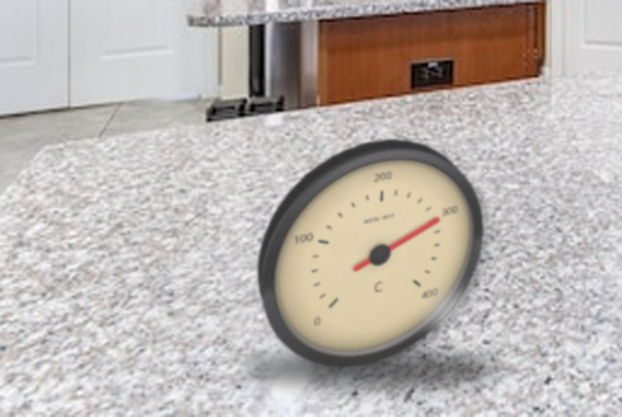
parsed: **300** °C
